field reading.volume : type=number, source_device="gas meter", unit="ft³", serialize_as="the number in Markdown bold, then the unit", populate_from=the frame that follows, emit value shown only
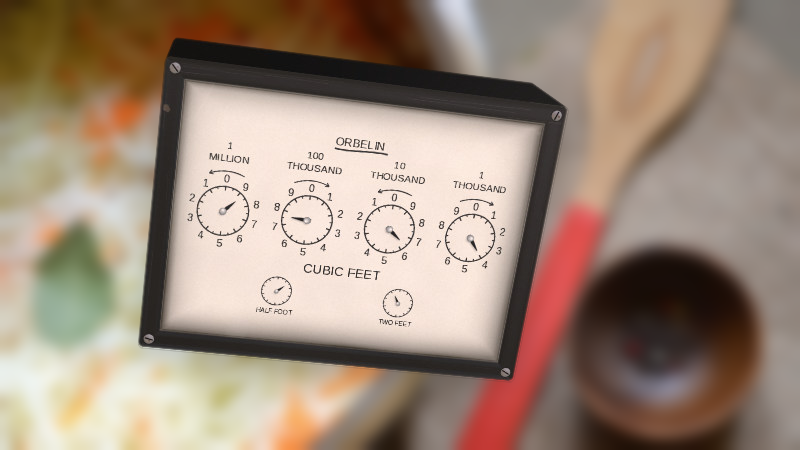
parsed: **876400** ft³
